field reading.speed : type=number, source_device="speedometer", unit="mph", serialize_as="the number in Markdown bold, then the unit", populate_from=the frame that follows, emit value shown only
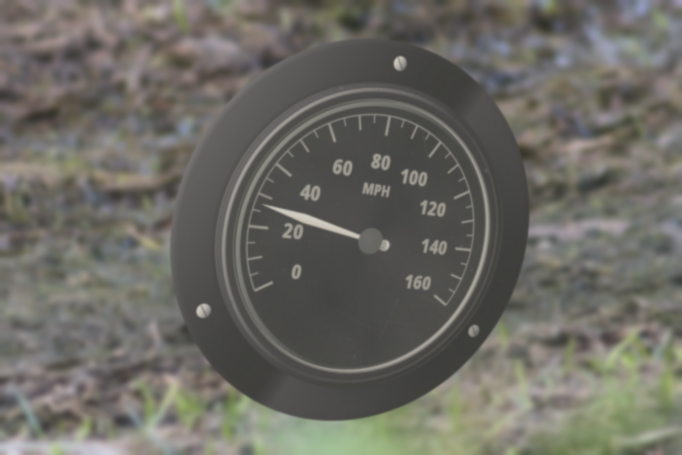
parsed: **27.5** mph
